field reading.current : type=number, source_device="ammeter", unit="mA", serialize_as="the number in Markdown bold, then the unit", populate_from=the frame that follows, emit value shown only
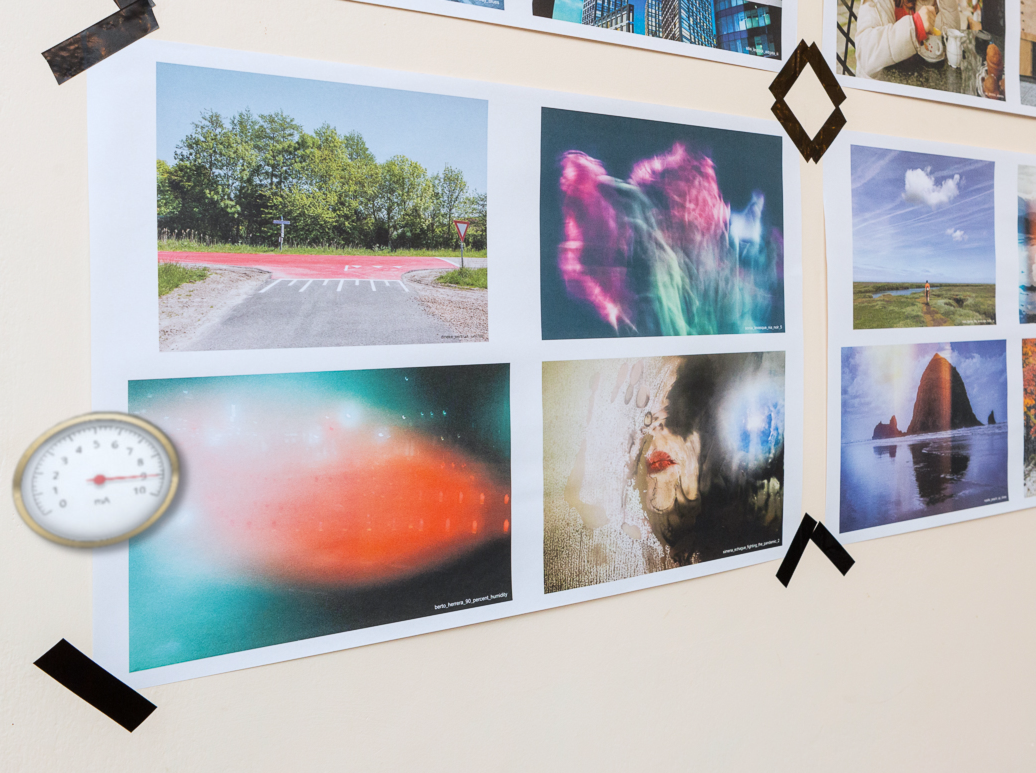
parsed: **9** mA
